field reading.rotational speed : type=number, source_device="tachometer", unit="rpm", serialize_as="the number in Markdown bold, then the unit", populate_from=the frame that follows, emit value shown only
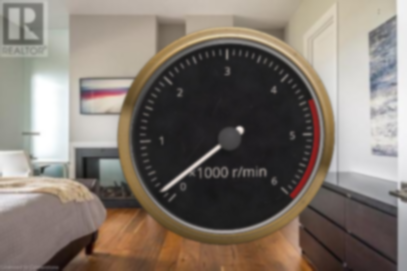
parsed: **200** rpm
